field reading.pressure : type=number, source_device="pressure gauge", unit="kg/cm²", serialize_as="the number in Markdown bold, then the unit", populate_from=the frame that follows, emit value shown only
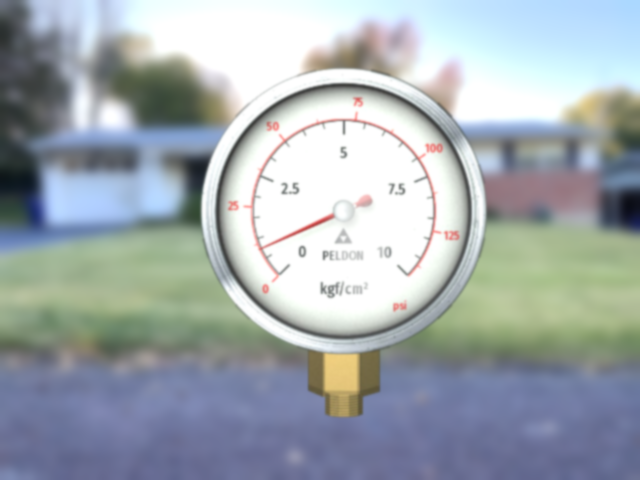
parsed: **0.75** kg/cm²
